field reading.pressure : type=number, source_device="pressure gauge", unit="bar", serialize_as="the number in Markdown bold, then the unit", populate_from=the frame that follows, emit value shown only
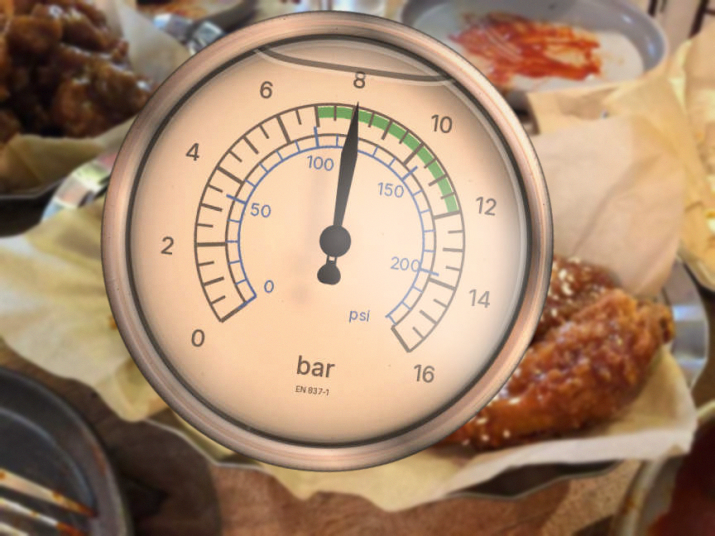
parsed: **8** bar
